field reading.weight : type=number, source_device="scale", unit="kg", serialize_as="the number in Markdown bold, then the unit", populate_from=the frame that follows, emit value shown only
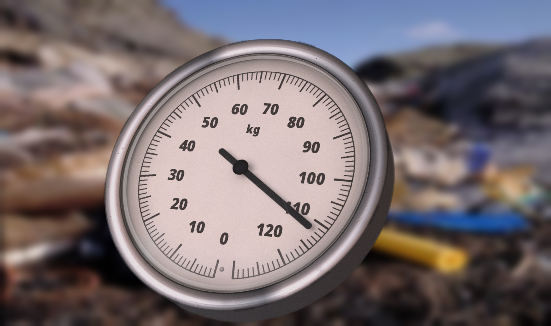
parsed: **112** kg
